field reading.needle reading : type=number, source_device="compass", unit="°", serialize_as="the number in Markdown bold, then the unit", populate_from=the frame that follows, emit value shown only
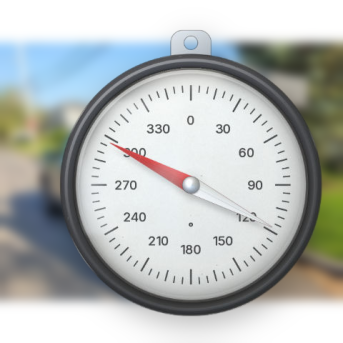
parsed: **297.5** °
